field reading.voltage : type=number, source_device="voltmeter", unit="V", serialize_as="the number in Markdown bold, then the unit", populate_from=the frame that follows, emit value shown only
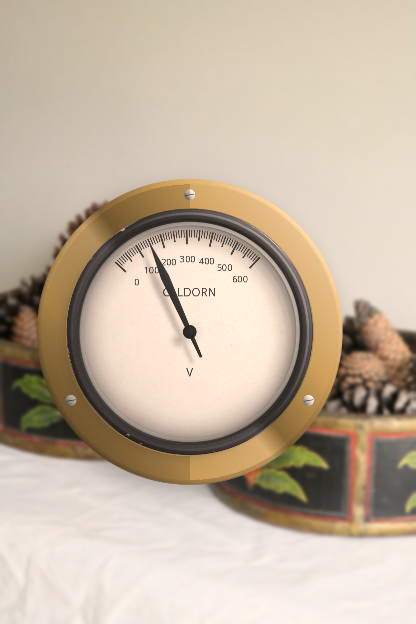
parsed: **150** V
